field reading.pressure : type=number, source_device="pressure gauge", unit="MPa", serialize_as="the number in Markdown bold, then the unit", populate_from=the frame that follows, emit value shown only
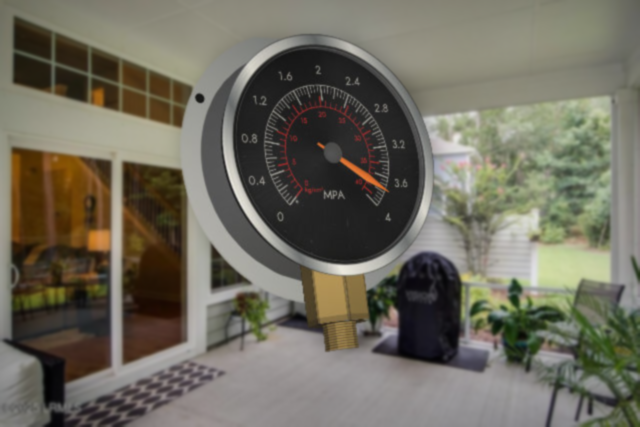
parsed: **3.8** MPa
